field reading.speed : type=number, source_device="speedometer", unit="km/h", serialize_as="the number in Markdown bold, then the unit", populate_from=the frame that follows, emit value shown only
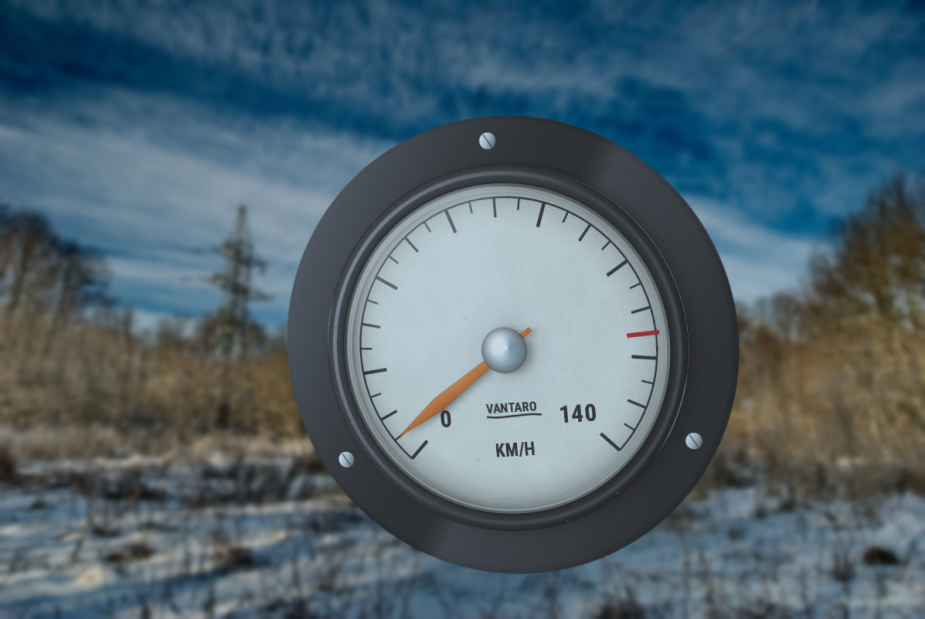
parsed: **5** km/h
